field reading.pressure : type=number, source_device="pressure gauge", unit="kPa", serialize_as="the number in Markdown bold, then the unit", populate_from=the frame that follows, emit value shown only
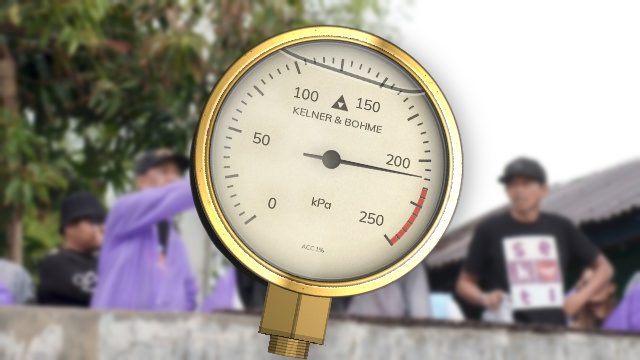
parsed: **210** kPa
